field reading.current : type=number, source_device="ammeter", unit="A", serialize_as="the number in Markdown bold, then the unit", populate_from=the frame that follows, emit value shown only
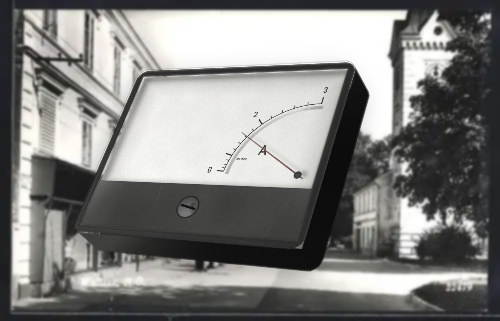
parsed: **1.6** A
